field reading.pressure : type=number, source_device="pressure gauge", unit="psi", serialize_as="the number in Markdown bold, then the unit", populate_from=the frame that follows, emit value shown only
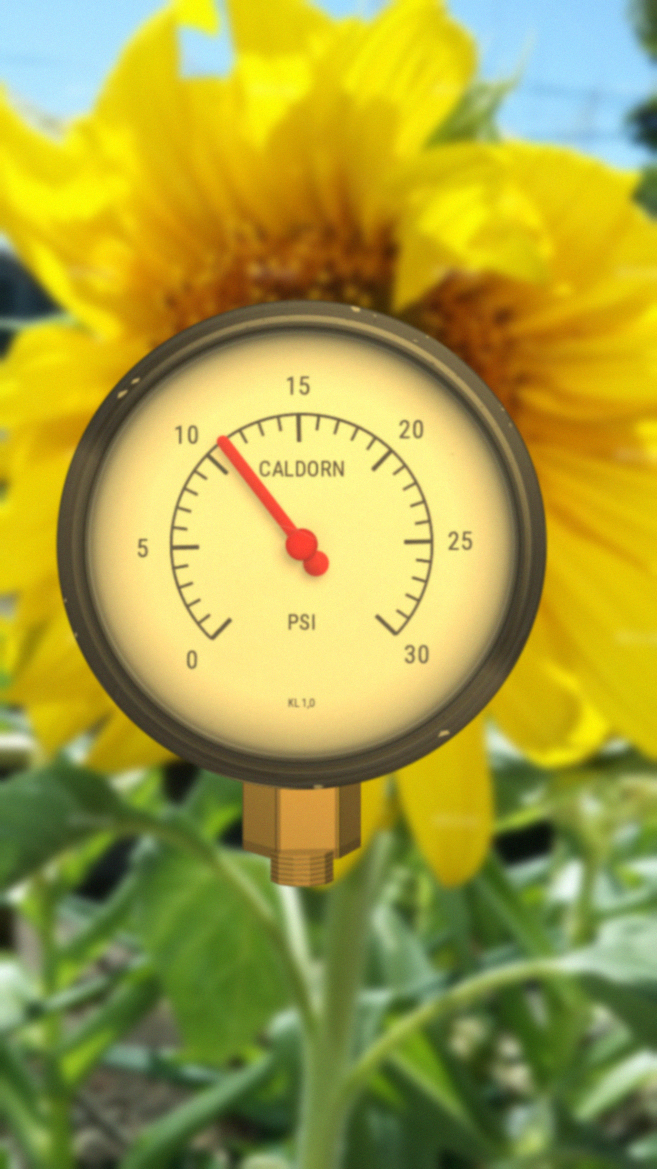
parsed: **11** psi
